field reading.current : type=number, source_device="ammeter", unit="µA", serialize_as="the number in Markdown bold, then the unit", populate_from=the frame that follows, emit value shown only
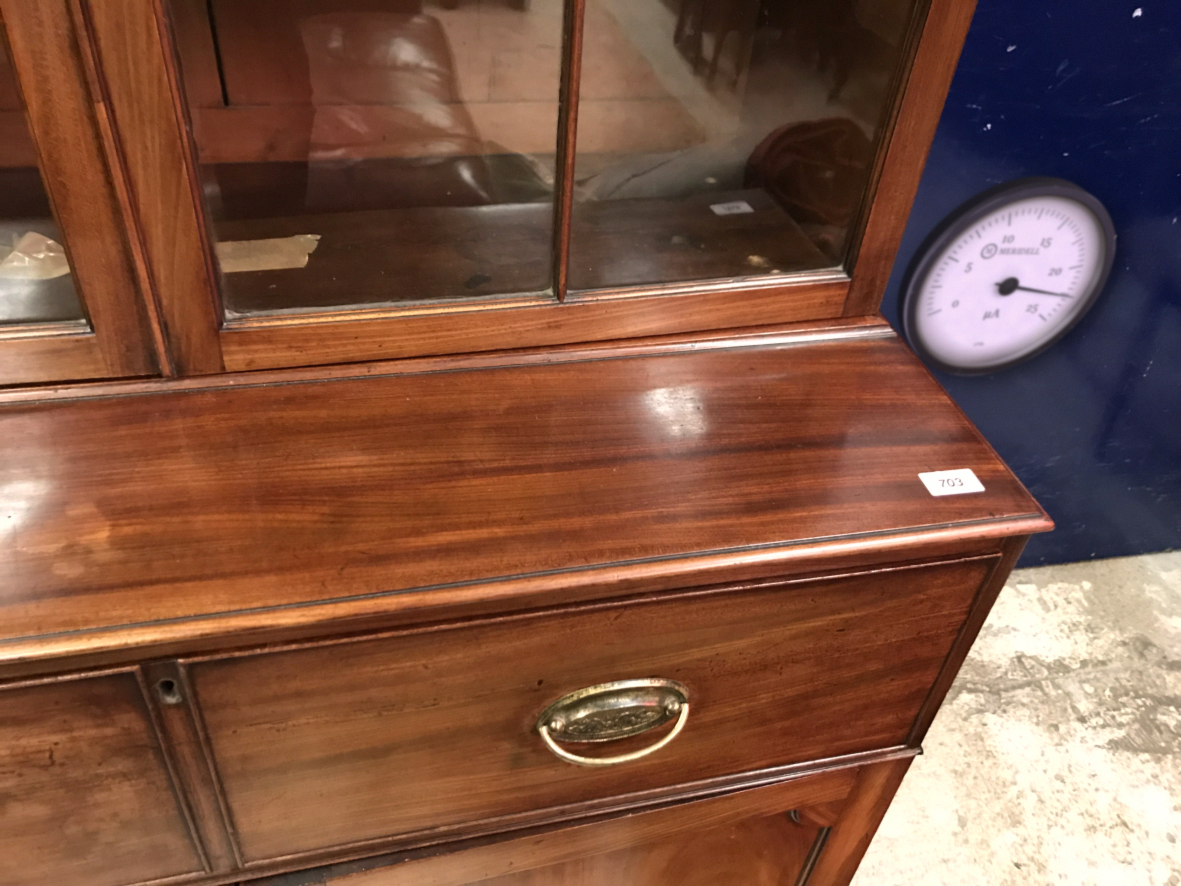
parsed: **22.5** µA
